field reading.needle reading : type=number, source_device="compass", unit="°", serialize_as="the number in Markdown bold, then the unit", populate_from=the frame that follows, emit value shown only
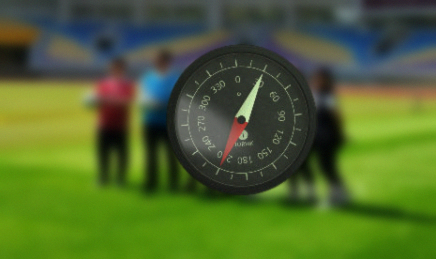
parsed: **210** °
